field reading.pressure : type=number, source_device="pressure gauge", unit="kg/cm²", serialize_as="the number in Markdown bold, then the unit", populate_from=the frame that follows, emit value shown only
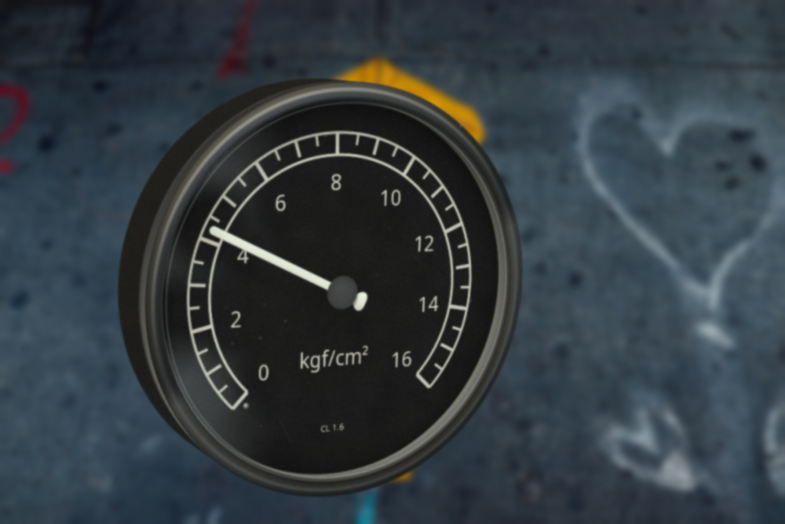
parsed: **4.25** kg/cm²
